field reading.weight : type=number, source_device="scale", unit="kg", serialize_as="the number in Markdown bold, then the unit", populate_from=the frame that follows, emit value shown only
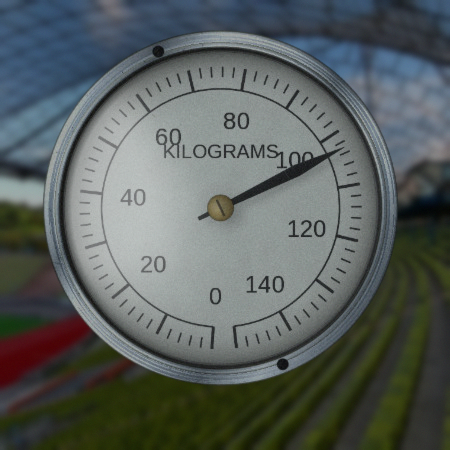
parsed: **103** kg
